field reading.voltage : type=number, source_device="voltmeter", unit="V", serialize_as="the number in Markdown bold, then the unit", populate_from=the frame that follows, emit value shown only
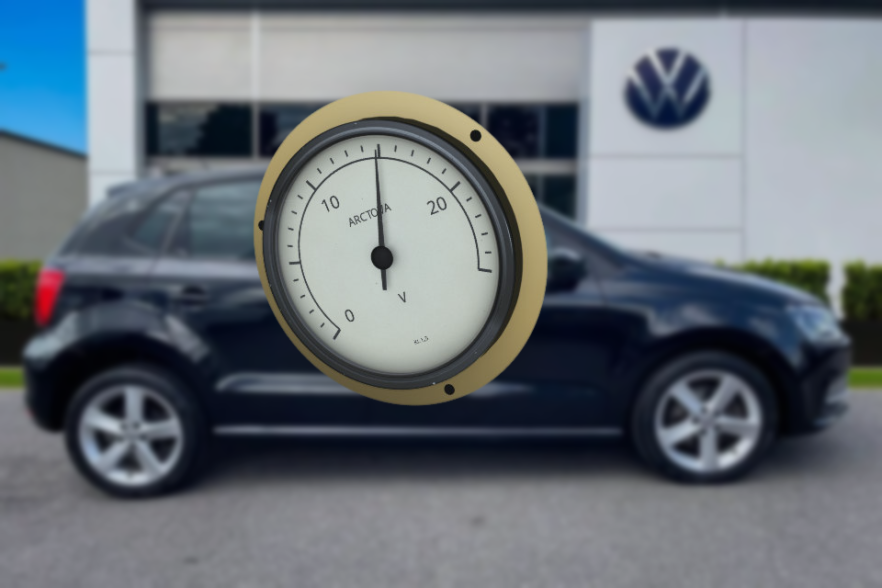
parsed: **15** V
